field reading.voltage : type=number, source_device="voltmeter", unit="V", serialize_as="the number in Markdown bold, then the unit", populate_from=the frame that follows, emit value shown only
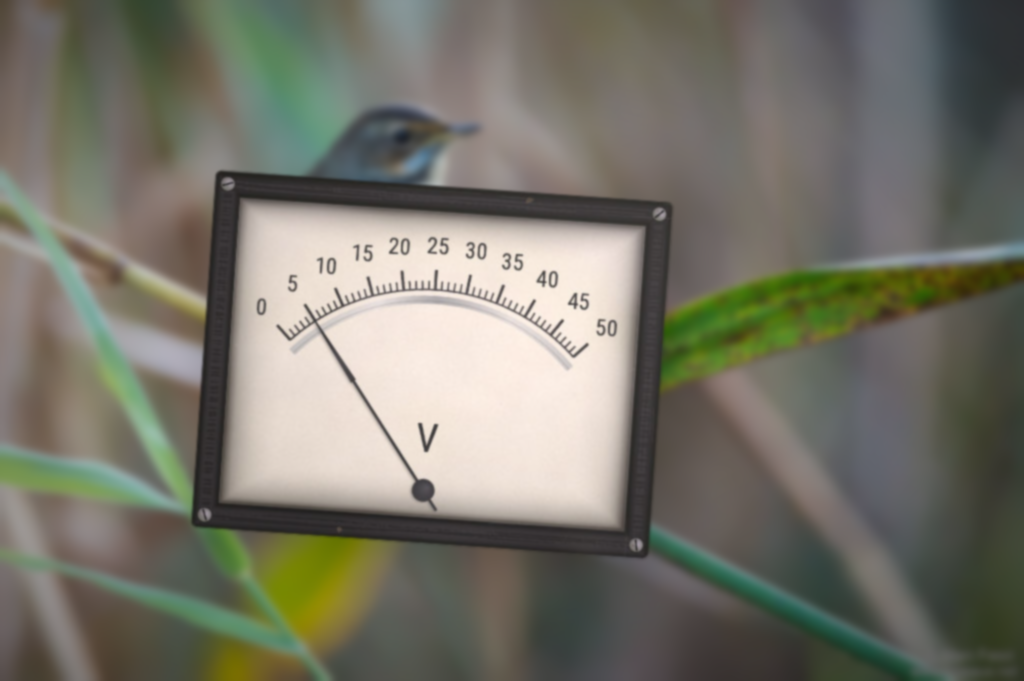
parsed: **5** V
